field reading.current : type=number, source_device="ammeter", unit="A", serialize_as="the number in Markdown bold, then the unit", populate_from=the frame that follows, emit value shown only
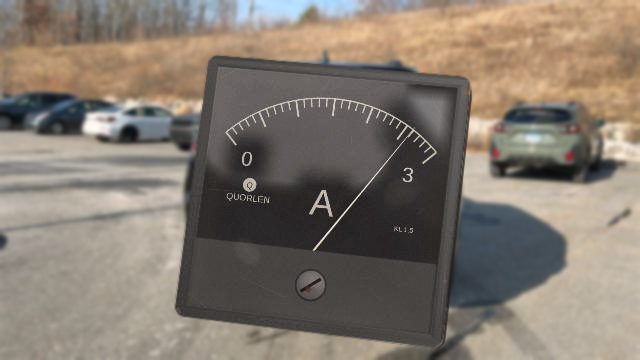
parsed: **2.6** A
